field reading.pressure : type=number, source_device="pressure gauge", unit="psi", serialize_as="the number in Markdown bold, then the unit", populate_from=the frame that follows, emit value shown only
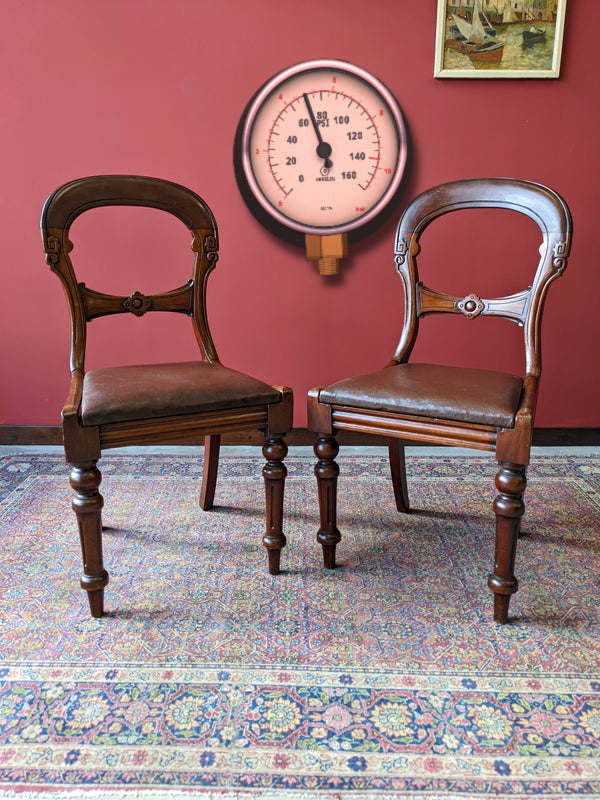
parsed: **70** psi
